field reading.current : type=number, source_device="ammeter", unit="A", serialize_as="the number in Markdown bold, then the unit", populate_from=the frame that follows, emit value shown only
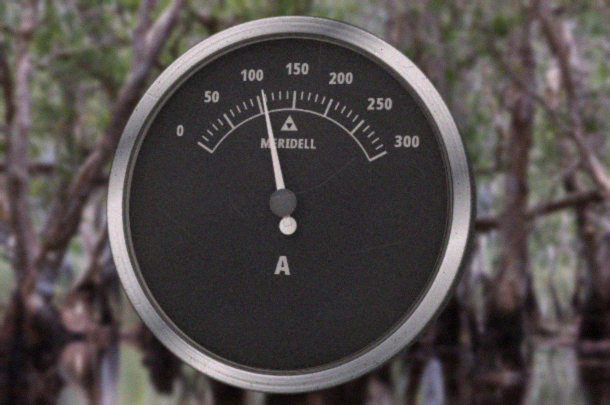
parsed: **110** A
